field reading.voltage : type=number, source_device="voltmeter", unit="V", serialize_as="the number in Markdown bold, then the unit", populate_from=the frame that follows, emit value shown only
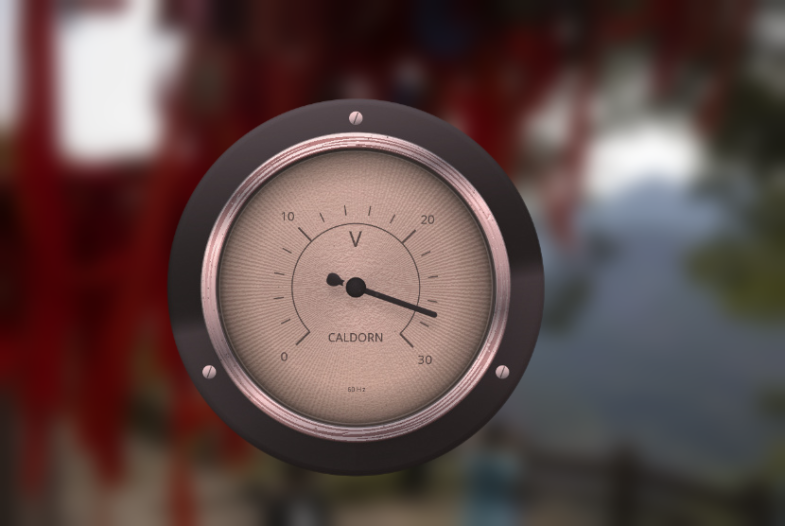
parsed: **27** V
